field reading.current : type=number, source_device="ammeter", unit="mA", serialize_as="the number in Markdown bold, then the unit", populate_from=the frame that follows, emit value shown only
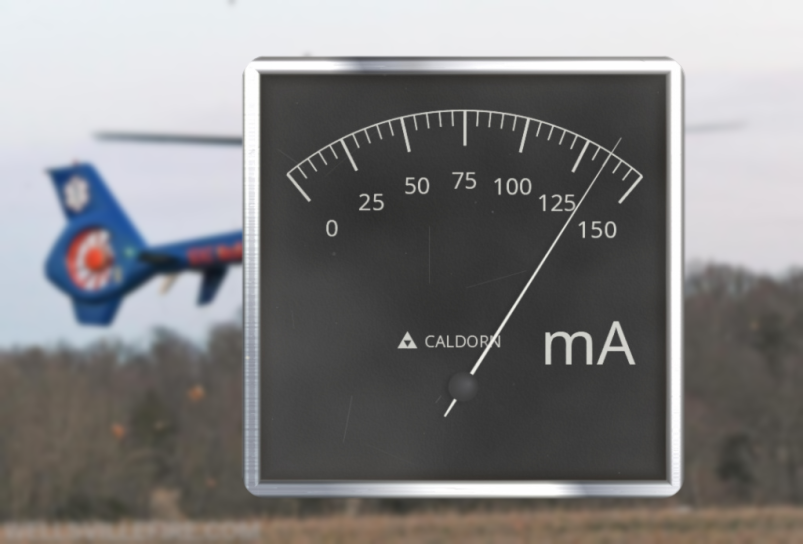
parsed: **135** mA
